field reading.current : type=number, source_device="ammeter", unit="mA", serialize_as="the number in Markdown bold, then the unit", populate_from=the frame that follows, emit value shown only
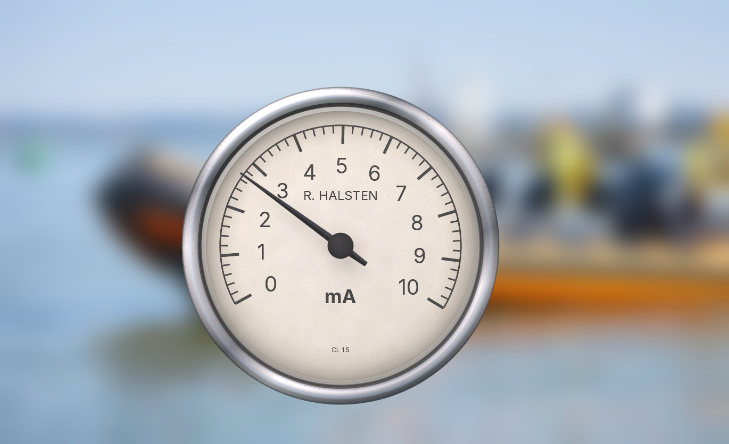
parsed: **2.7** mA
